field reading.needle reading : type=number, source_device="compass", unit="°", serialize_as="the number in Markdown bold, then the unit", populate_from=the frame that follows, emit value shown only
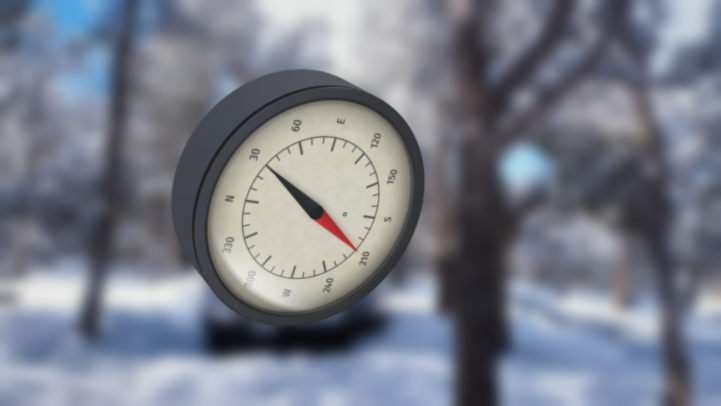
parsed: **210** °
